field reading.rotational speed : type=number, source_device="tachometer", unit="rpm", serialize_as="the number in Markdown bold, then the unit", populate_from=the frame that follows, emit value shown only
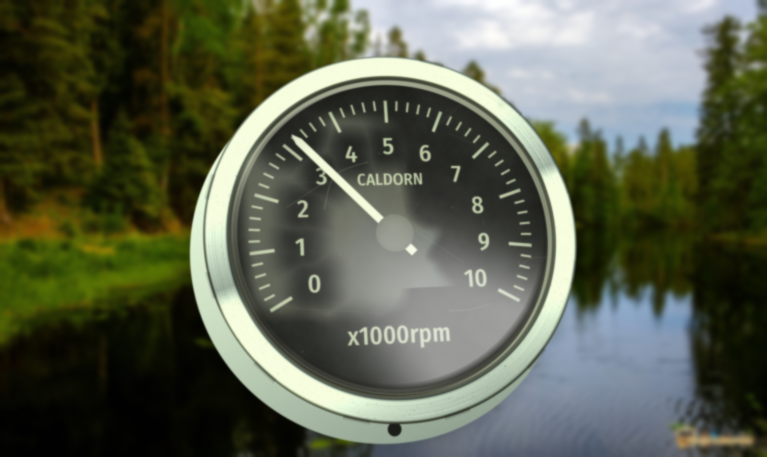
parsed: **3200** rpm
